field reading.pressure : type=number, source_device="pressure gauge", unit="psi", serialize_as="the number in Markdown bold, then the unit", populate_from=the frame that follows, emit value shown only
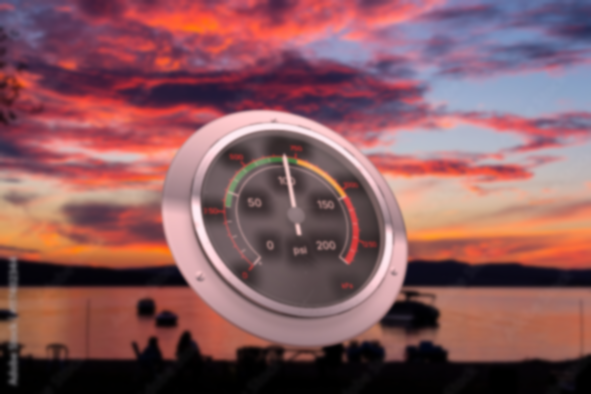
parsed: **100** psi
